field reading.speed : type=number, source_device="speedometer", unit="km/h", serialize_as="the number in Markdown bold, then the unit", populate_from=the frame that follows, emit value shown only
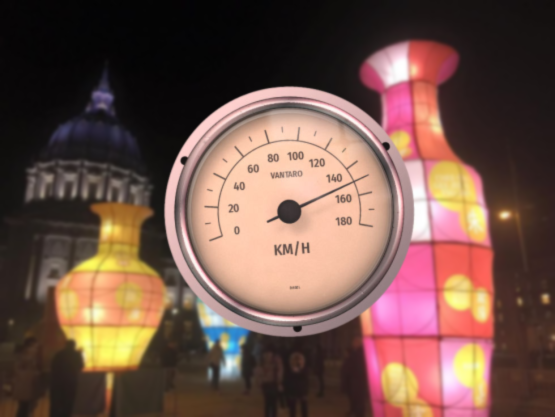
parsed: **150** km/h
